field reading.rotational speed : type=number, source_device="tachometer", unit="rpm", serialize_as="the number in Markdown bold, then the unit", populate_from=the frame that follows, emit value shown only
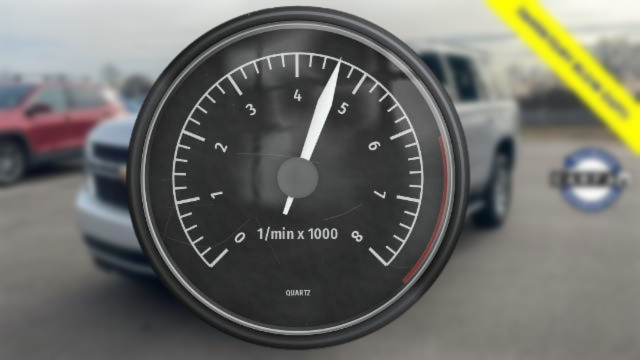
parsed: **4600** rpm
